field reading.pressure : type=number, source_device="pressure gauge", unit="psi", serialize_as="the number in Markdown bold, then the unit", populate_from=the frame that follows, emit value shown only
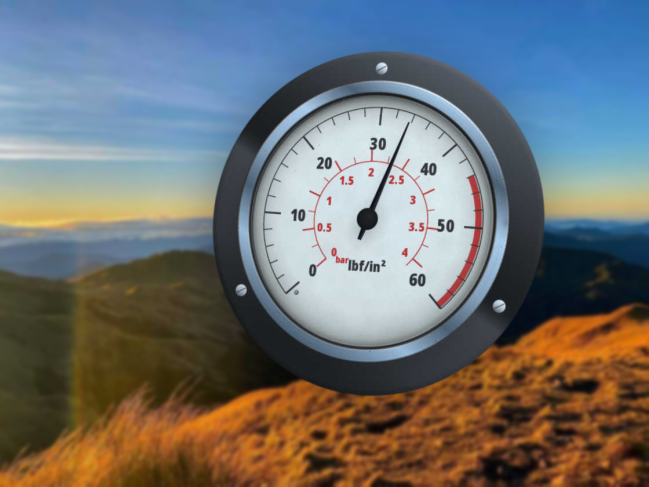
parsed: **34** psi
